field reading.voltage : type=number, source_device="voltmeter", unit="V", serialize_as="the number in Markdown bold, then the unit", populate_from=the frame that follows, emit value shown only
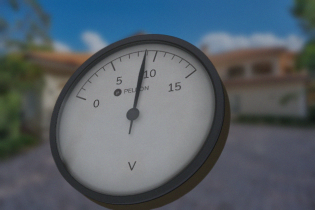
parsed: **9** V
